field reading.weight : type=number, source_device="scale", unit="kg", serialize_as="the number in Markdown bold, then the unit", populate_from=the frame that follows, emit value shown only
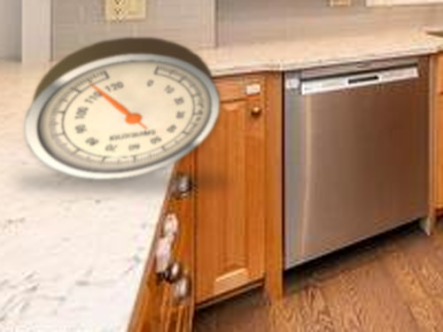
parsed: **115** kg
